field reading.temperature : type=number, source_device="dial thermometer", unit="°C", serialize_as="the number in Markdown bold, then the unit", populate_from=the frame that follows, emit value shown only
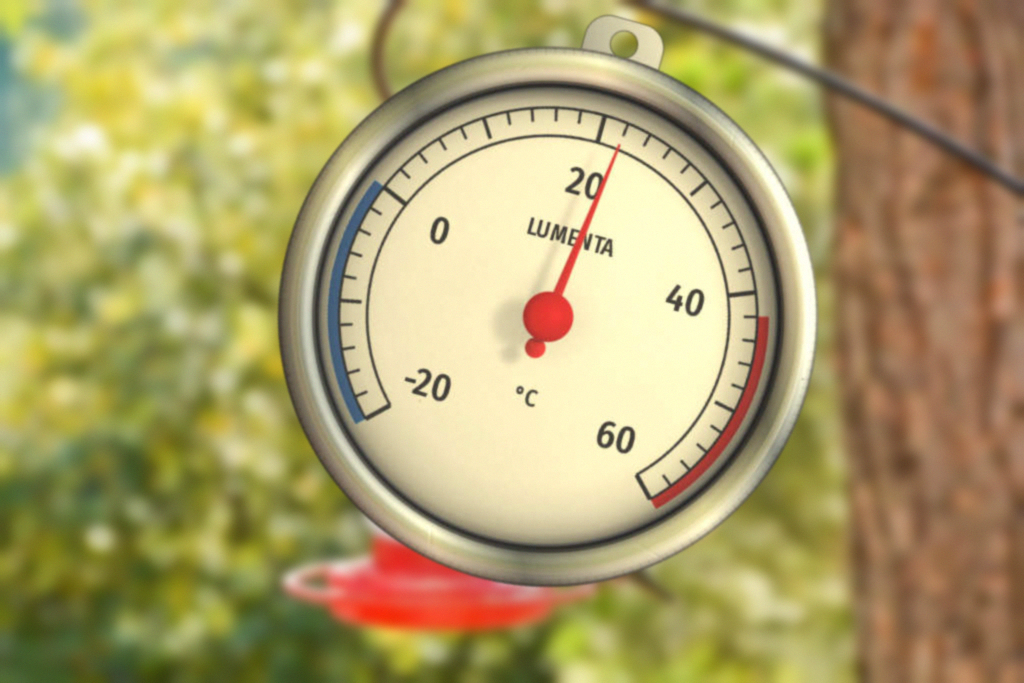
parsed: **22** °C
